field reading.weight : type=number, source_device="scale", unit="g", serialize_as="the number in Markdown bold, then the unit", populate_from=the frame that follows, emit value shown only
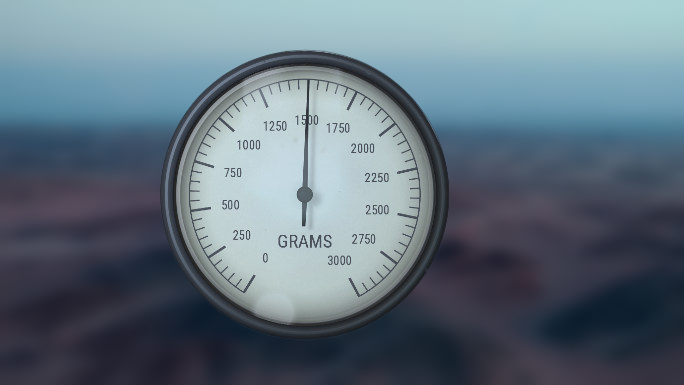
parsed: **1500** g
